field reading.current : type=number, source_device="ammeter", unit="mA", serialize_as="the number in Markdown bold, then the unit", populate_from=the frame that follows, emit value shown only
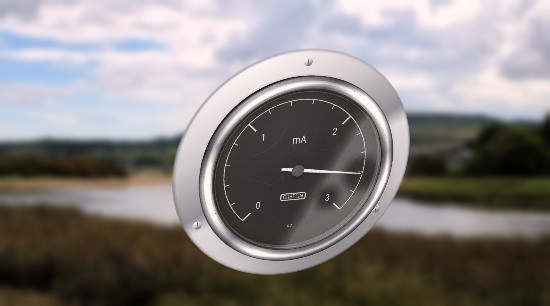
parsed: **2.6** mA
